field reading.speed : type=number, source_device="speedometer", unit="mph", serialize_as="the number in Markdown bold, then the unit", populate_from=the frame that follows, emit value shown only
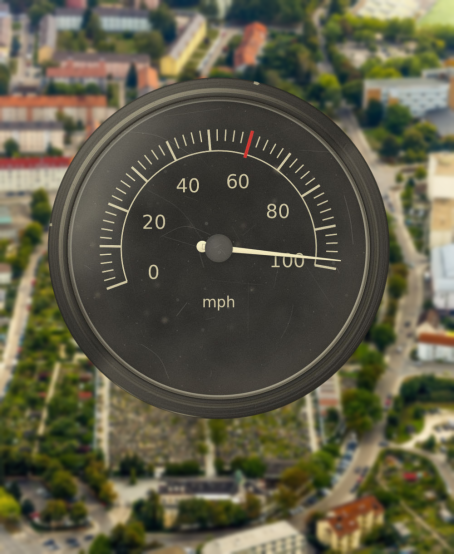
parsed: **98** mph
